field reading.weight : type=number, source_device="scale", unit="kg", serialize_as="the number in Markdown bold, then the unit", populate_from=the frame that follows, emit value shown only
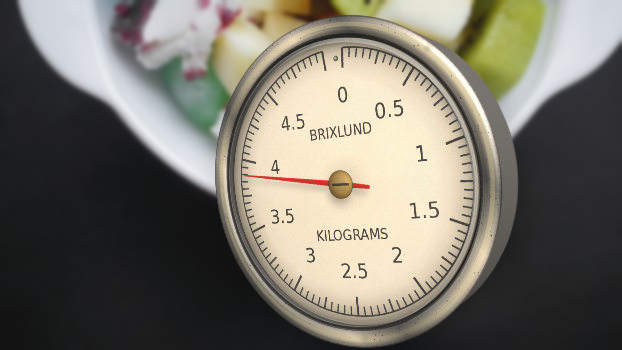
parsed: **3.9** kg
